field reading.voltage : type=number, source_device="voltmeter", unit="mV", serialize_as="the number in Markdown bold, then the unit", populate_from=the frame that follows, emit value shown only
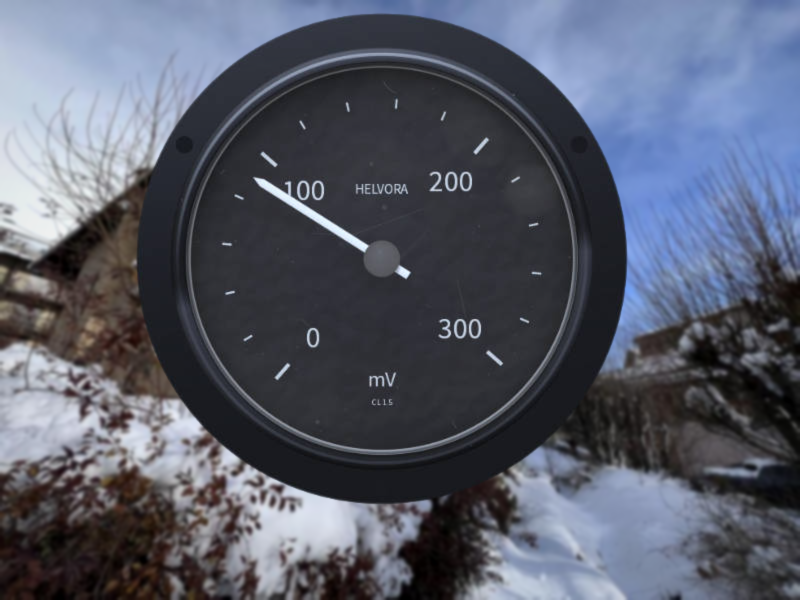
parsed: **90** mV
